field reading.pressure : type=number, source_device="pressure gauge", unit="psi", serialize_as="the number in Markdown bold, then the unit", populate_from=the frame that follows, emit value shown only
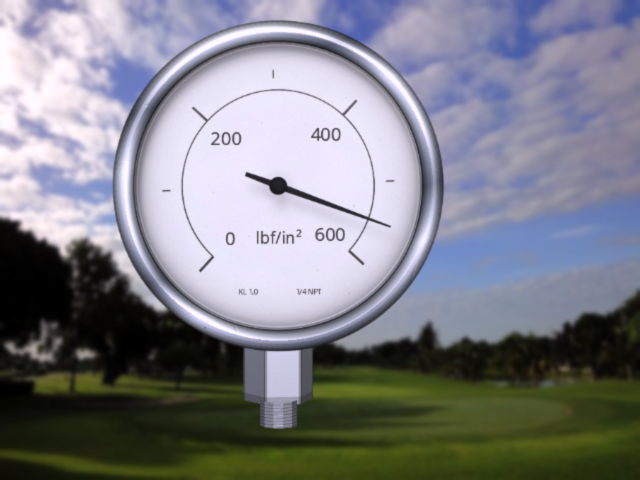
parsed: **550** psi
